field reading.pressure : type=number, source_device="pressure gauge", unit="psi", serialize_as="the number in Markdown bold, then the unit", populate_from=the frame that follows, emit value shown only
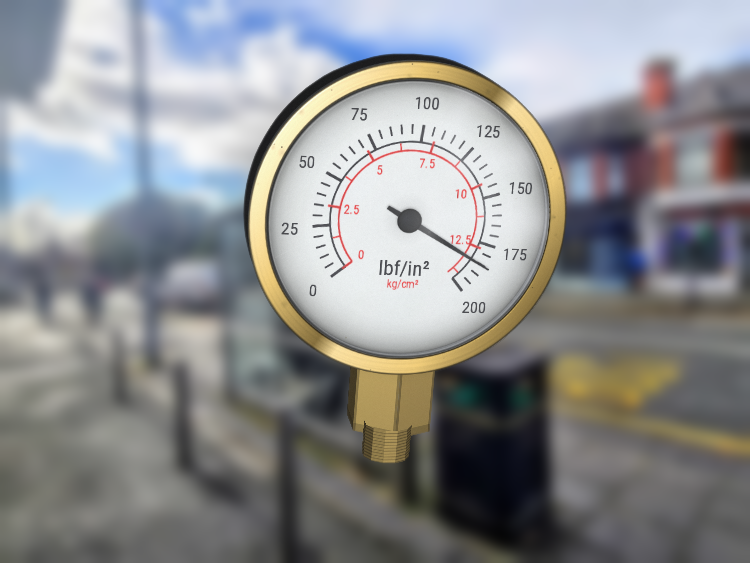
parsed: **185** psi
